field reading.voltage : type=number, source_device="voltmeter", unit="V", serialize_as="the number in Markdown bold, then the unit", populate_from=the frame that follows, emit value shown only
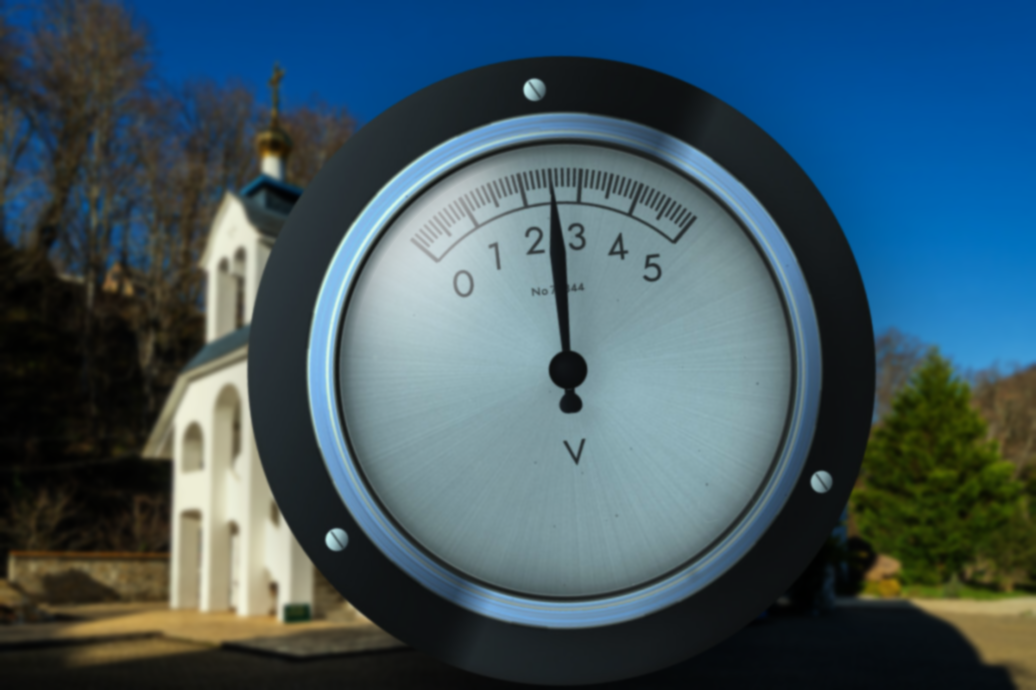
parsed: **2.5** V
